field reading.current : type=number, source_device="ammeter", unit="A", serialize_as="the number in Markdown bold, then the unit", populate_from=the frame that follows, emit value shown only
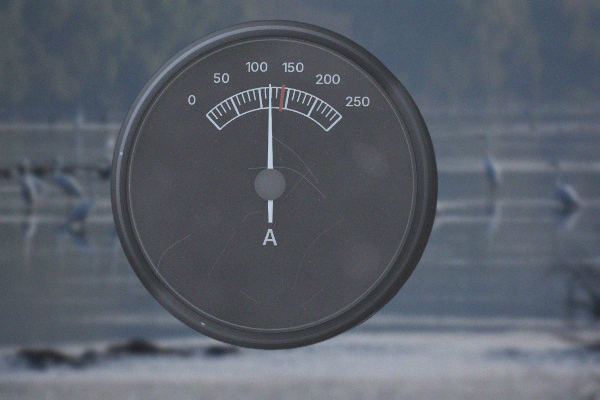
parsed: **120** A
